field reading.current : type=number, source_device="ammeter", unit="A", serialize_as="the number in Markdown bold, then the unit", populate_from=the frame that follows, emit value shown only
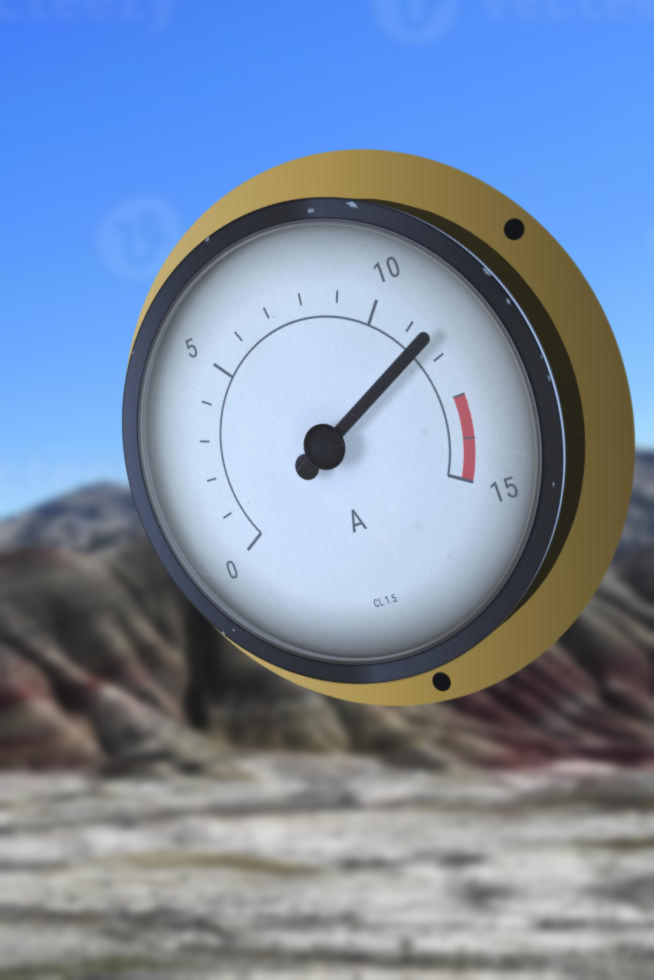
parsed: **11.5** A
